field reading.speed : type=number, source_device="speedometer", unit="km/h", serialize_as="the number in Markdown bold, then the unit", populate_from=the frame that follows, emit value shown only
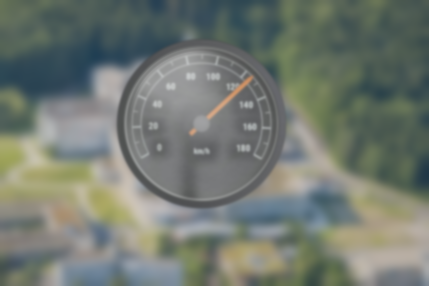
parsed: **125** km/h
